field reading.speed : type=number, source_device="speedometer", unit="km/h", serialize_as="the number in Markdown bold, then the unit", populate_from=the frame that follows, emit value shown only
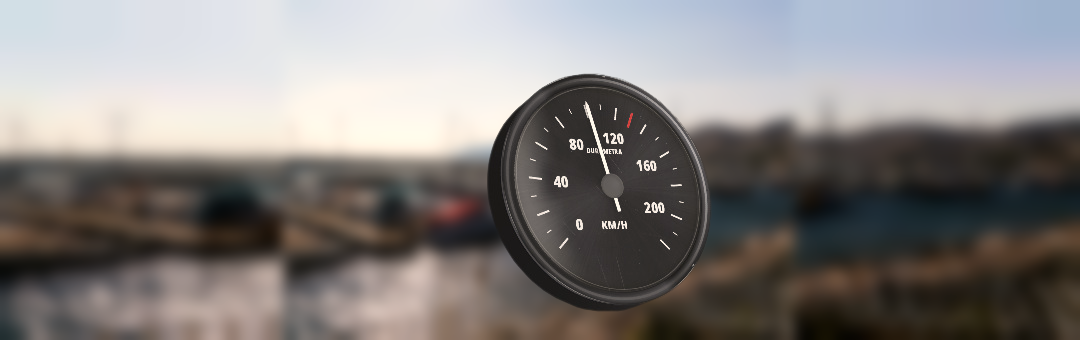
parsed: **100** km/h
